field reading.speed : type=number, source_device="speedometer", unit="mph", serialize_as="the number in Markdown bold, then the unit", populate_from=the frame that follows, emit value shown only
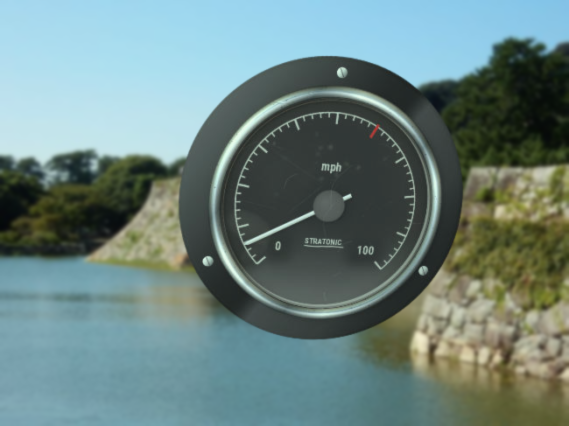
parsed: **6** mph
